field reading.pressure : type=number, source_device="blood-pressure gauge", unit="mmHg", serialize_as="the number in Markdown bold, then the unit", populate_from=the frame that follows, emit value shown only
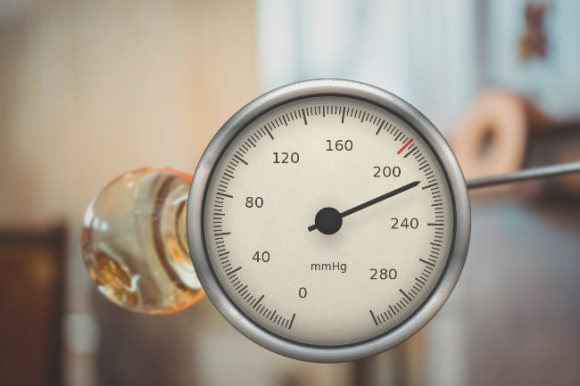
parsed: **216** mmHg
